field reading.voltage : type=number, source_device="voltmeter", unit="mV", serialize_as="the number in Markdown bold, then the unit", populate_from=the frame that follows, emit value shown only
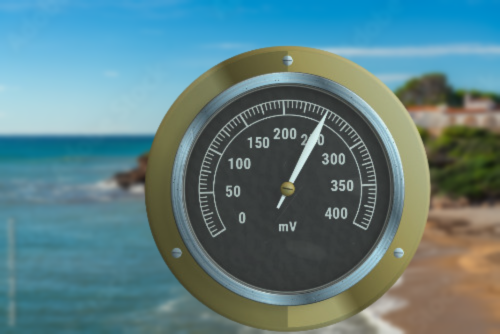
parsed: **250** mV
